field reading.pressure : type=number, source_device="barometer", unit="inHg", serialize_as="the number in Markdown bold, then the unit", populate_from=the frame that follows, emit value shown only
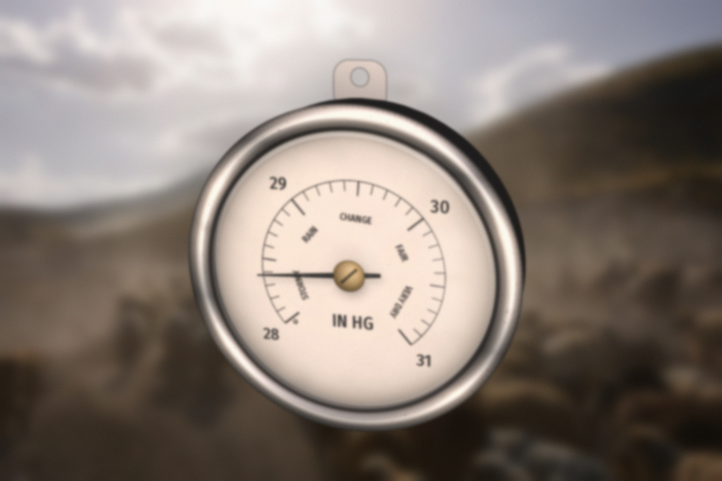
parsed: **28.4** inHg
